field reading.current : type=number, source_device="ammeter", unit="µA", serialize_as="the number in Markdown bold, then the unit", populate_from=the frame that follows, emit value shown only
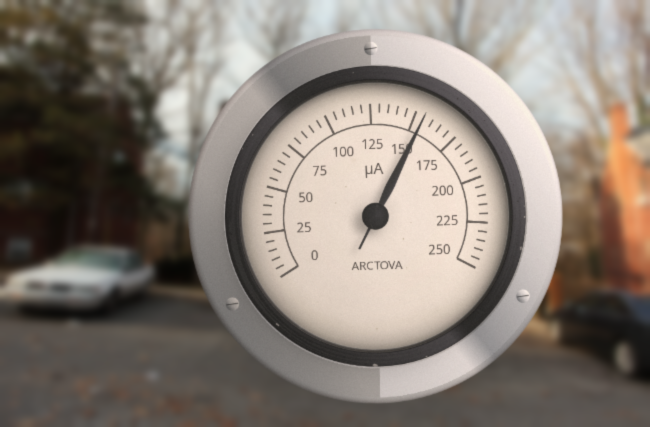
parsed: **155** µA
